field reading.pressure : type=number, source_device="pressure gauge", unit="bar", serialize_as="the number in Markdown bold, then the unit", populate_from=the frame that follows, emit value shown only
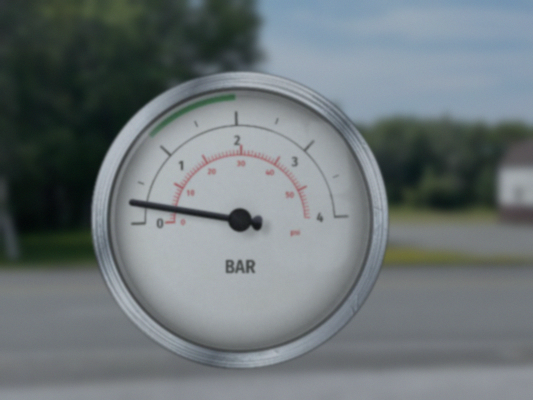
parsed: **0.25** bar
